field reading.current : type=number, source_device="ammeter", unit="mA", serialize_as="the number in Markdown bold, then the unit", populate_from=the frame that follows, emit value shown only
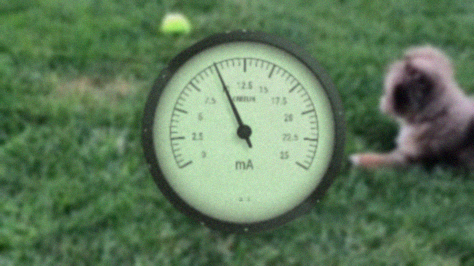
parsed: **10** mA
